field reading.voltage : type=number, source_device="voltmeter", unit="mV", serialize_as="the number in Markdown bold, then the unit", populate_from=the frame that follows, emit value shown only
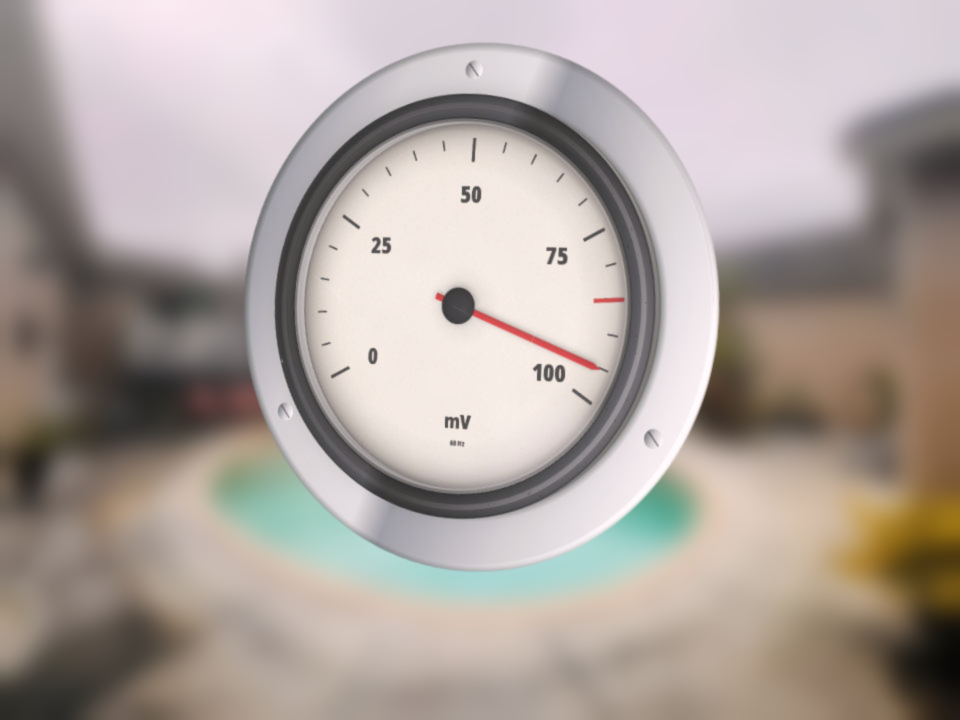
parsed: **95** mV
